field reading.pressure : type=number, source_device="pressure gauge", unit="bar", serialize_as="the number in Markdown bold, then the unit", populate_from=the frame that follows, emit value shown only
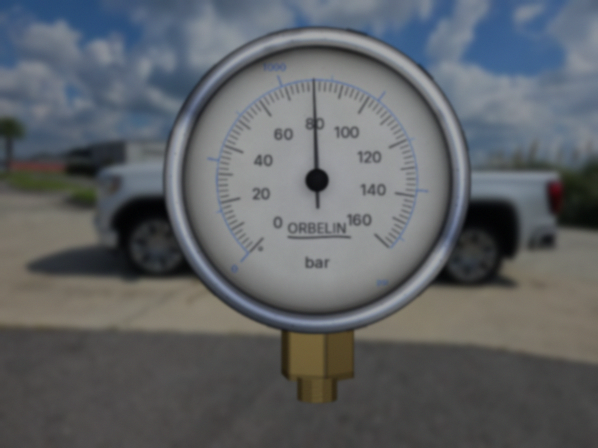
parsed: **80** bar
